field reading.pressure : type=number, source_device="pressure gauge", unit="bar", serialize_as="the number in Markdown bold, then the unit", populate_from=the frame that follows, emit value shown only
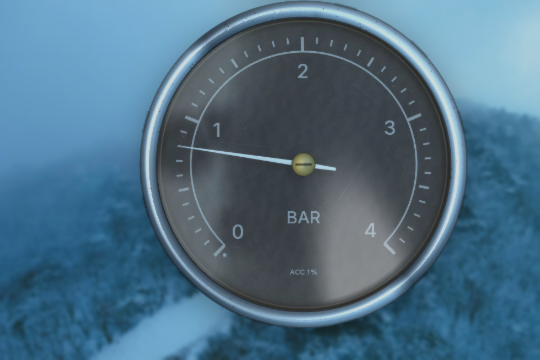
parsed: **0.8** bar
